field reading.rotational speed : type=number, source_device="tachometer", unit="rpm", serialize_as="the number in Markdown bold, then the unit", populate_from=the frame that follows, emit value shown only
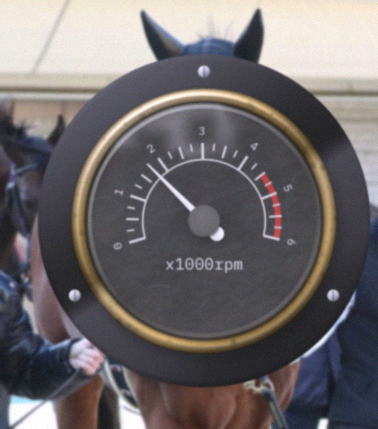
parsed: **1750** rpm
